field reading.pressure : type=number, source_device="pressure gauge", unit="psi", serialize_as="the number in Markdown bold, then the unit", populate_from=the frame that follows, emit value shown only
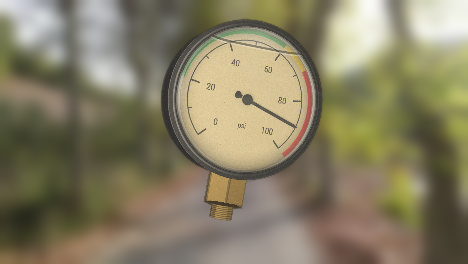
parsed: **90** psi
